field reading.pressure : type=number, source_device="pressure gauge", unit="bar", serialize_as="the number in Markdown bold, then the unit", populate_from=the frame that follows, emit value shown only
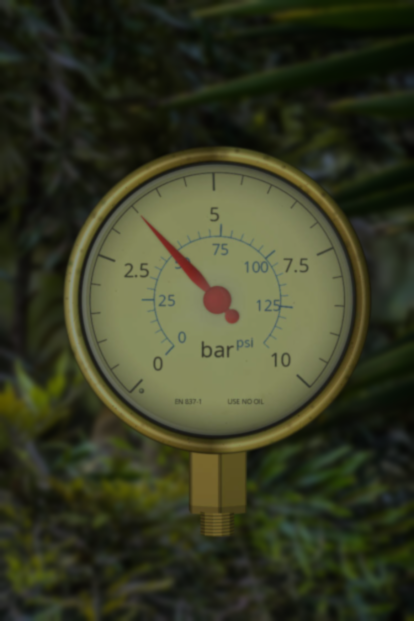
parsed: **3.5** bar
